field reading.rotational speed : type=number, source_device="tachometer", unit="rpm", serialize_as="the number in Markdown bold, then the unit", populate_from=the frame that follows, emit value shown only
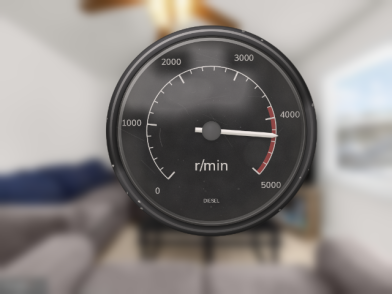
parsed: **4300** rpm
